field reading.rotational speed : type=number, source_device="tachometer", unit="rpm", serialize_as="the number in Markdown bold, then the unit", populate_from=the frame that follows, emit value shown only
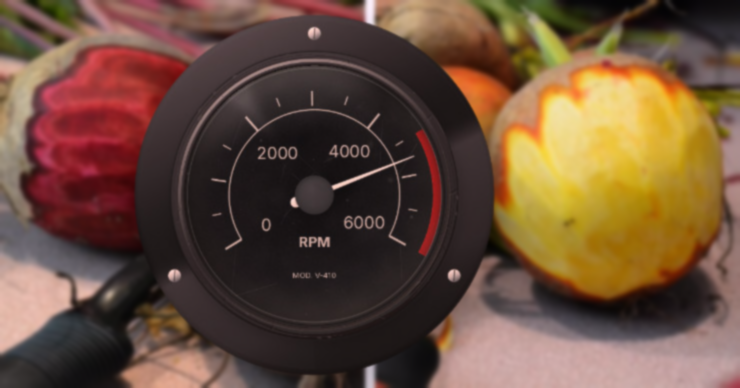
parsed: **4750** rpm
